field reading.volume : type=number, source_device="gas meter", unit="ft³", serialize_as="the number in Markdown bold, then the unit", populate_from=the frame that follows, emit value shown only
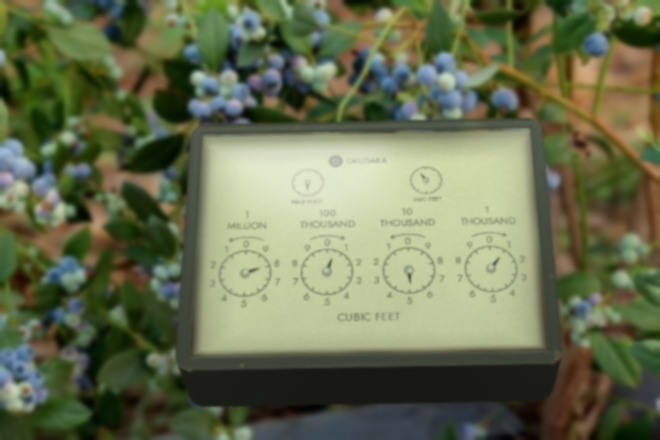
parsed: **805100** ft³
